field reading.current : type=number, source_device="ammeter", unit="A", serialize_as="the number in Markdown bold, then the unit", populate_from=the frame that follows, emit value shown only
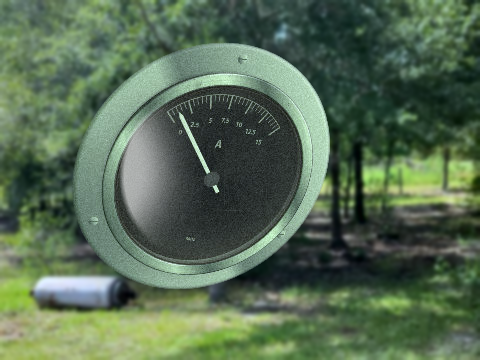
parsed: **1** A
